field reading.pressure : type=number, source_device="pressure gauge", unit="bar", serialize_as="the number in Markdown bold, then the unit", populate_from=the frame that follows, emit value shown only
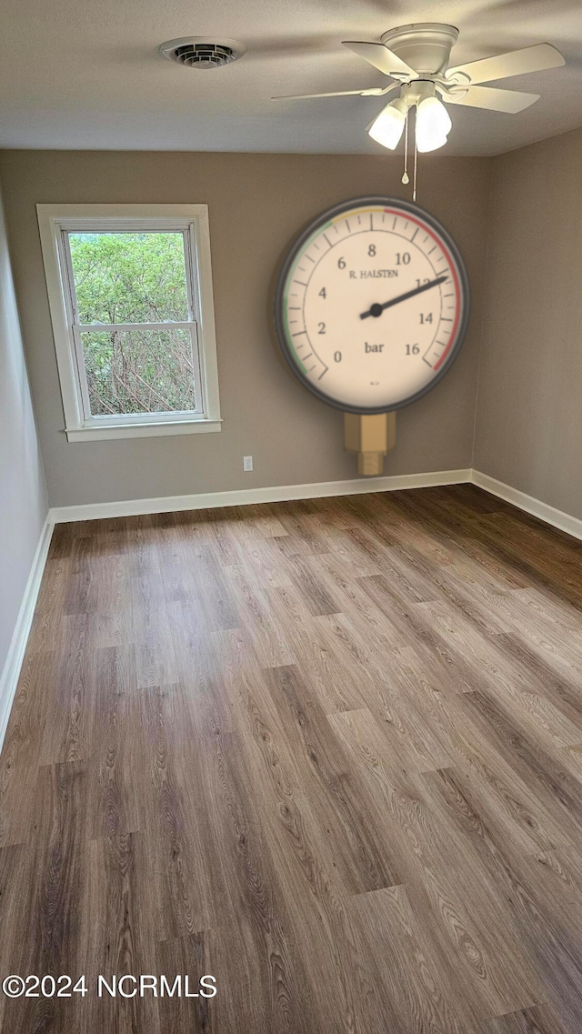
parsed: **12.25** bar
